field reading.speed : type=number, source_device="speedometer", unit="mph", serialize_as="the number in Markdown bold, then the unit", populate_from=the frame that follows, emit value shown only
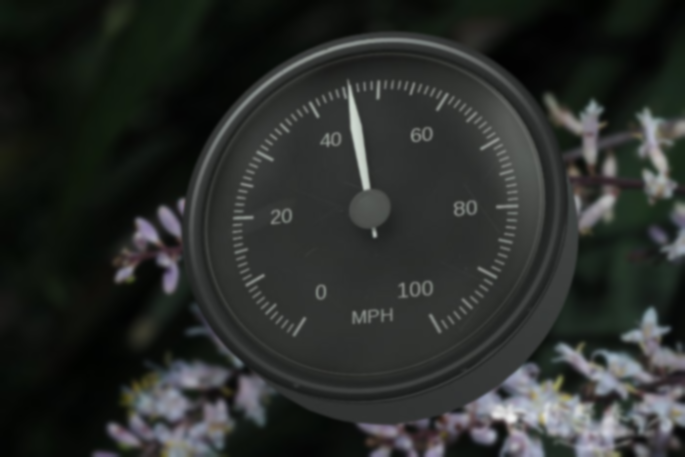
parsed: **46** mph
